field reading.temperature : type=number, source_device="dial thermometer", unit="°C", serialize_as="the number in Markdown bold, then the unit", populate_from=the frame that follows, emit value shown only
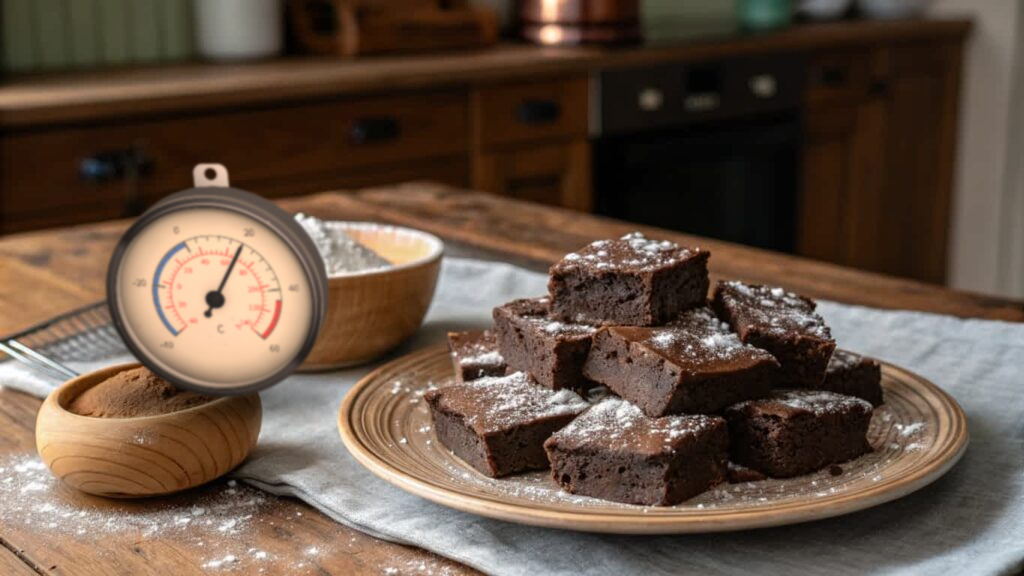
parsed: **20** °C
